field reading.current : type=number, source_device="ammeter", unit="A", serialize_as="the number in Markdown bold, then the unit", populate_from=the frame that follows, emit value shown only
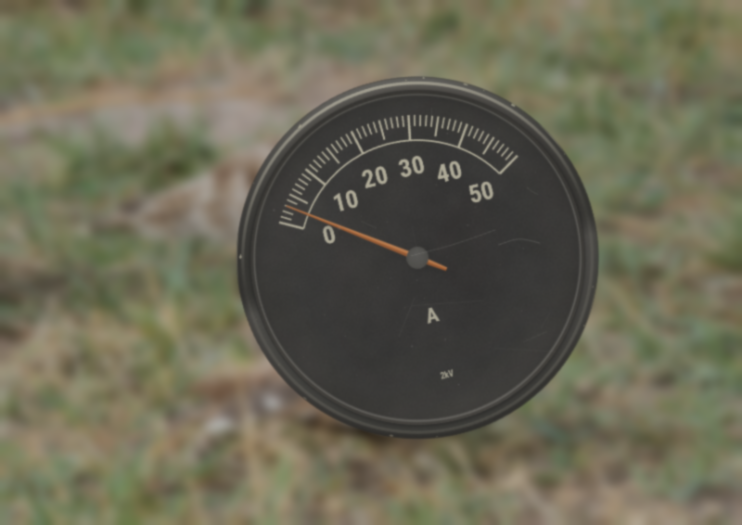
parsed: **3** A
